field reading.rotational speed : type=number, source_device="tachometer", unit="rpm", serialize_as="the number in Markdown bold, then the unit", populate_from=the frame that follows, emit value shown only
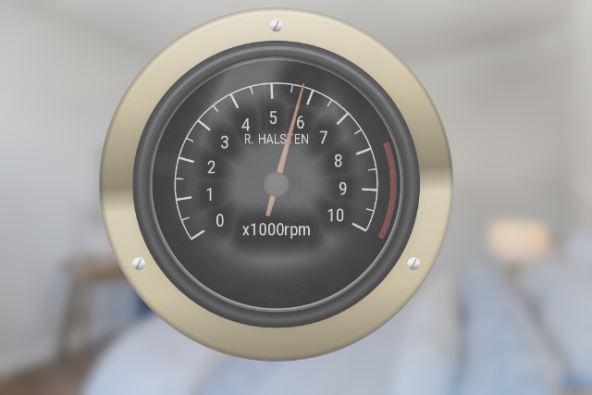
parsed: **5750** rpm
